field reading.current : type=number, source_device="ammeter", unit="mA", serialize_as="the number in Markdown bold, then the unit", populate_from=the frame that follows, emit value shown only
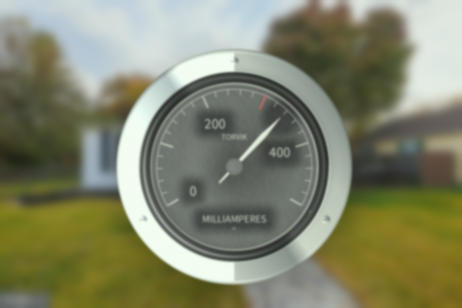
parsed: **340** mA
